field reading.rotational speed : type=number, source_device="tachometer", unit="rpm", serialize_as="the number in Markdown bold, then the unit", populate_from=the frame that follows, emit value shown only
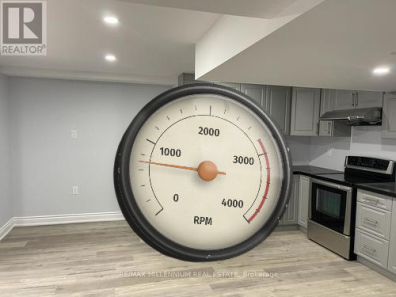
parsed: **700** rpm
